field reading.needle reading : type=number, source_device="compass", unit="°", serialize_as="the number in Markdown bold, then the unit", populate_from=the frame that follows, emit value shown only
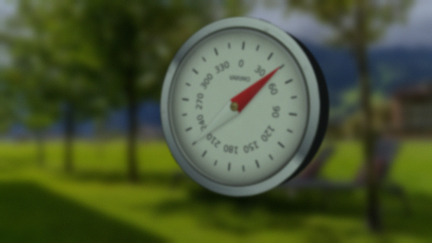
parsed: **45** °
